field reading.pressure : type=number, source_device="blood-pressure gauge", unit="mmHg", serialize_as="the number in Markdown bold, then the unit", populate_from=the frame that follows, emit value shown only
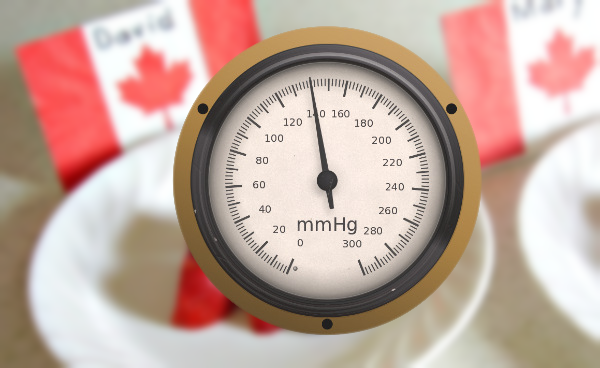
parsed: **140** mmHg
